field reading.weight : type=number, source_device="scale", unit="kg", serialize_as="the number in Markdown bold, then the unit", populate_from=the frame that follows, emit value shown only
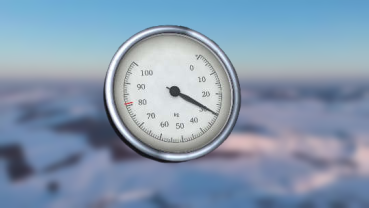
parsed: **30** kg
